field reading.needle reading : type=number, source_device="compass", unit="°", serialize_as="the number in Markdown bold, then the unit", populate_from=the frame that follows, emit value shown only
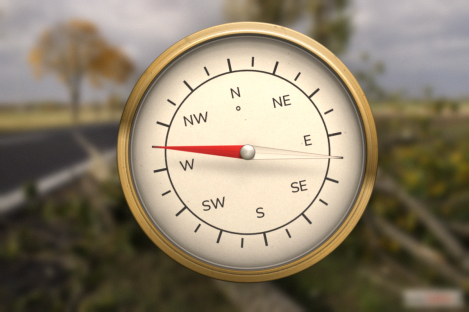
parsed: **285** °
